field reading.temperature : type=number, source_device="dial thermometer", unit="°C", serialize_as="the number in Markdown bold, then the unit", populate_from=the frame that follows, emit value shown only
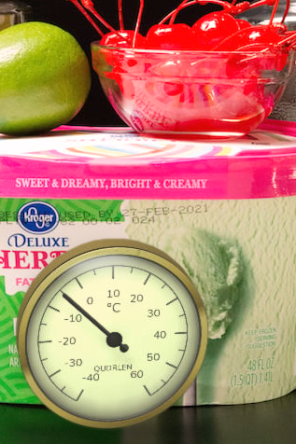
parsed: **-5** °C
